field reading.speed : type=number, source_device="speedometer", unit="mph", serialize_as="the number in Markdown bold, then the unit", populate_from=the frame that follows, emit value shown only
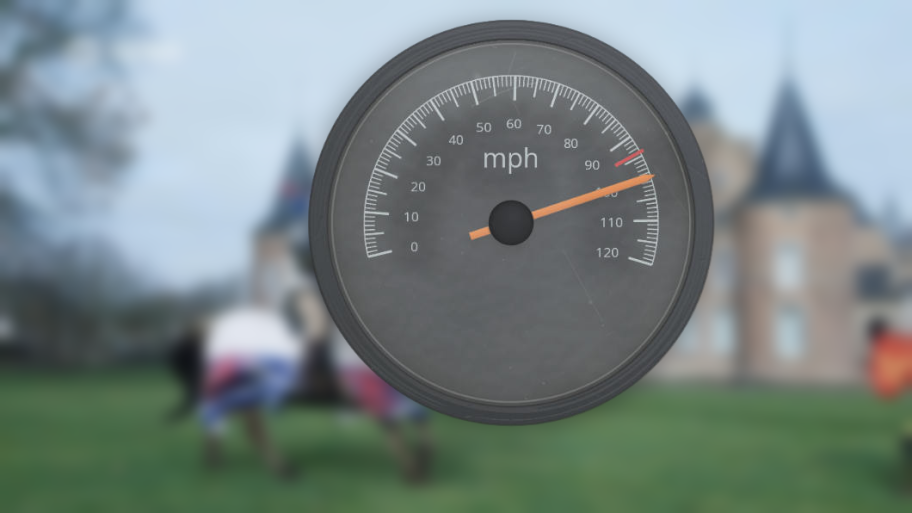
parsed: **100** mph
